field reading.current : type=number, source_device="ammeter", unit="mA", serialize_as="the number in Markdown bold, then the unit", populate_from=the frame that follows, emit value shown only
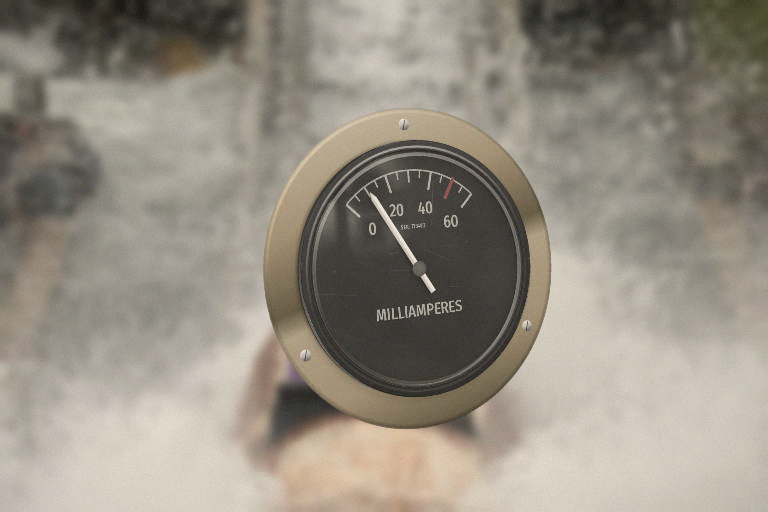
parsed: **10** mA
